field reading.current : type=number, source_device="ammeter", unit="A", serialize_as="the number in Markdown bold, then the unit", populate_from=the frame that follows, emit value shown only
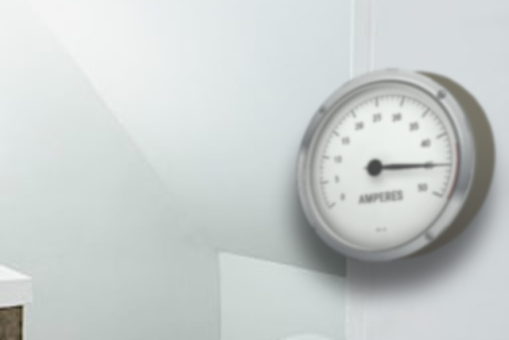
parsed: **45** A
